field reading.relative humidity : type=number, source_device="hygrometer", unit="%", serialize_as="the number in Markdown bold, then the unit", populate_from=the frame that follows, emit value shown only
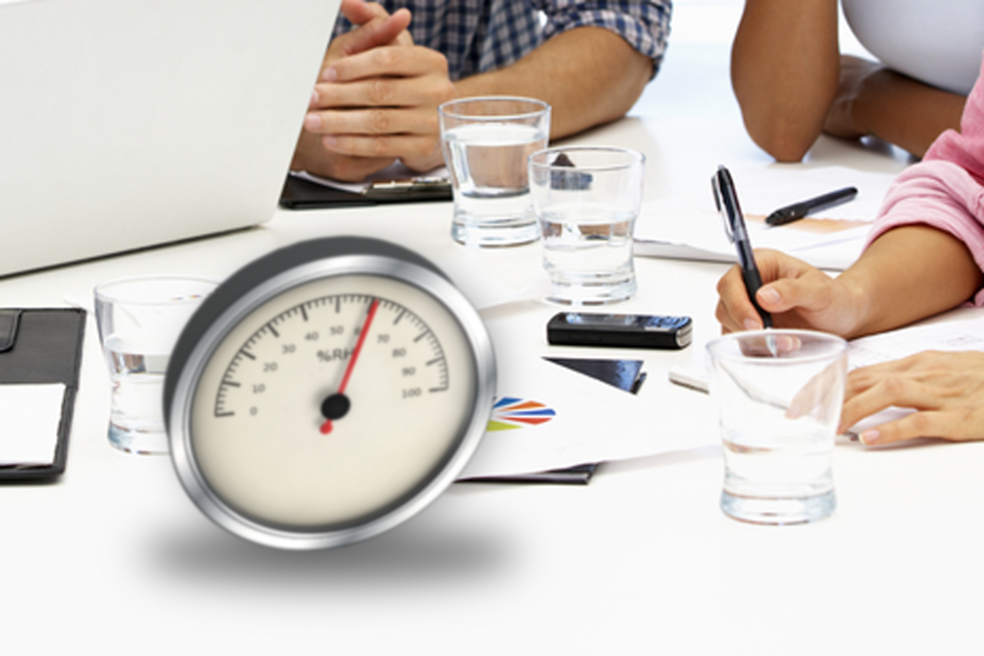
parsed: **60** %
